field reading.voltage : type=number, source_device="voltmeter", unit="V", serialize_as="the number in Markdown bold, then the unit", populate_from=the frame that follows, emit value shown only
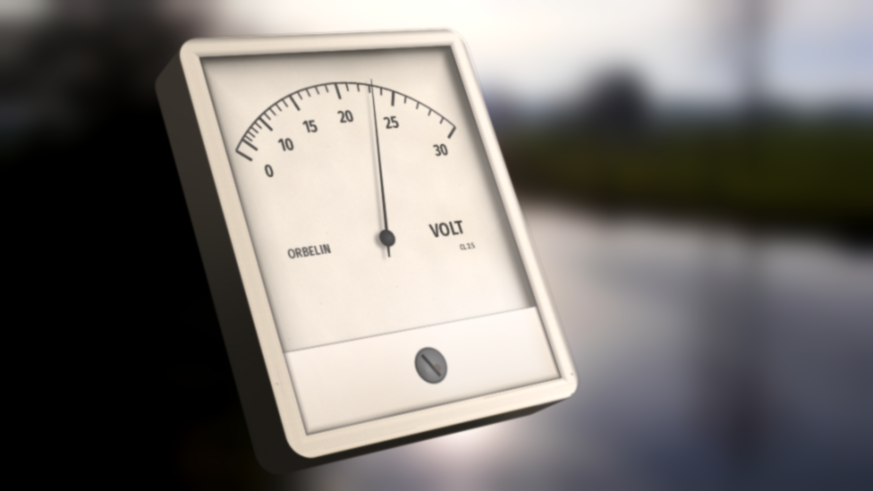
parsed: **23** V
